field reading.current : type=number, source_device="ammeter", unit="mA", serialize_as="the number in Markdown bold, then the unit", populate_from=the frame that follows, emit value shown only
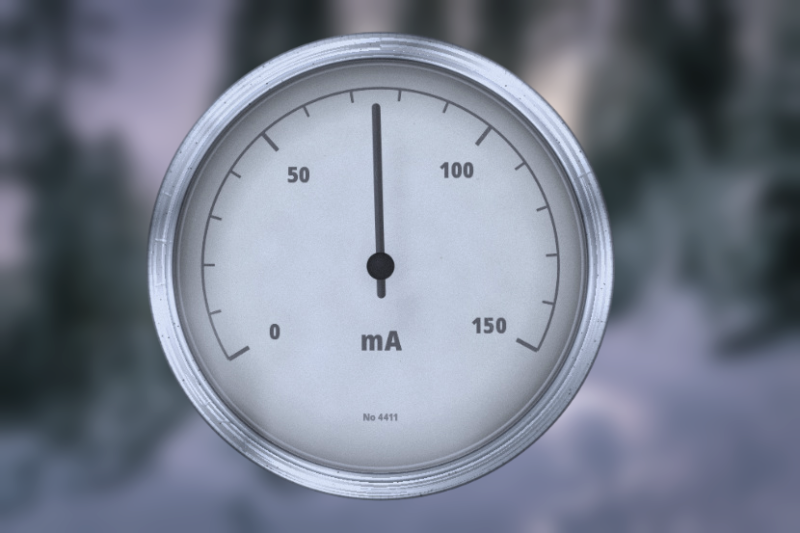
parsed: **75** mA
